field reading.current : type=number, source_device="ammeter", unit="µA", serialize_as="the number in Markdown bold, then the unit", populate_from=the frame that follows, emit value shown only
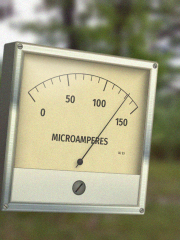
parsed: **130** µA
